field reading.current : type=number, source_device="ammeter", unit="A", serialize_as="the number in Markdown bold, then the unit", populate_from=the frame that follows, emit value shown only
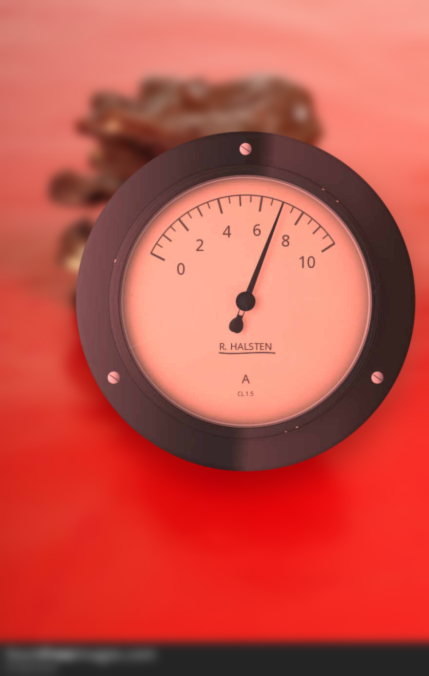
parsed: **7** A
